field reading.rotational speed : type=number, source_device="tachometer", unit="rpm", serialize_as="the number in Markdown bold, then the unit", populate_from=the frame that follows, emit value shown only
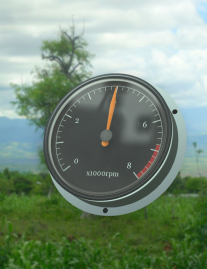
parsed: **4000** rpm
